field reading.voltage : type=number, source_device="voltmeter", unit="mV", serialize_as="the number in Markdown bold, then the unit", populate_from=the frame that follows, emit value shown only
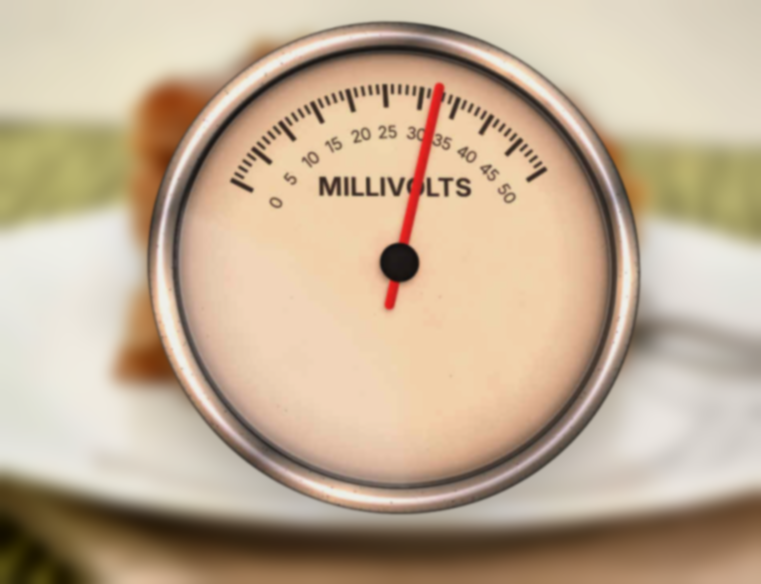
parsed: **32** mV
